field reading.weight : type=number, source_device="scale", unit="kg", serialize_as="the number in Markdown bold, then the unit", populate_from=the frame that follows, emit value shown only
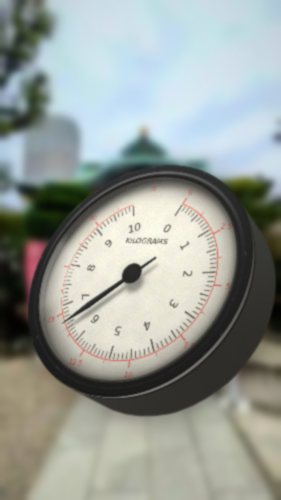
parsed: **6.5** kg
